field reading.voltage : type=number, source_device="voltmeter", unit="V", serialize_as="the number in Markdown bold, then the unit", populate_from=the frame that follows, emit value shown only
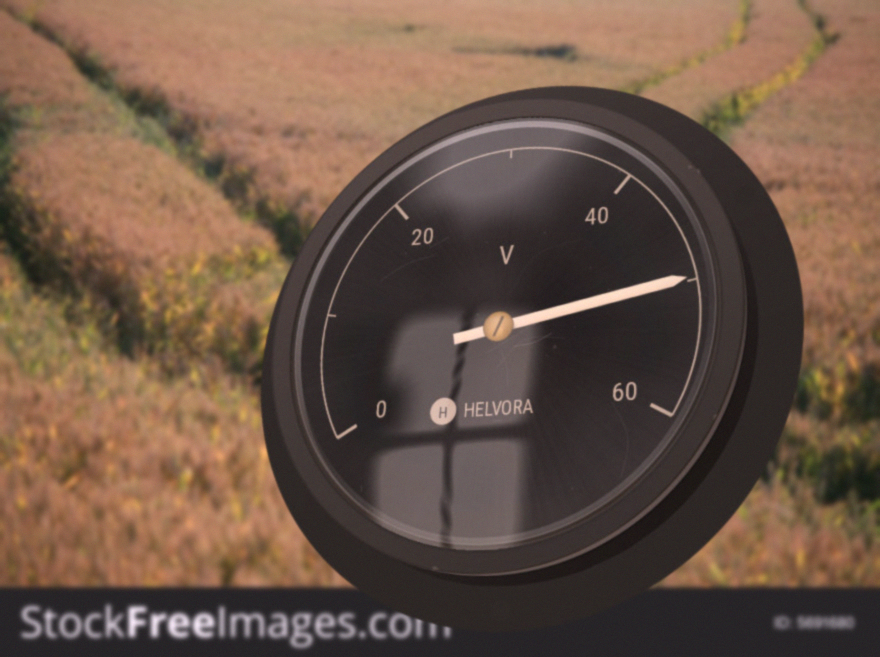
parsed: **50** V
